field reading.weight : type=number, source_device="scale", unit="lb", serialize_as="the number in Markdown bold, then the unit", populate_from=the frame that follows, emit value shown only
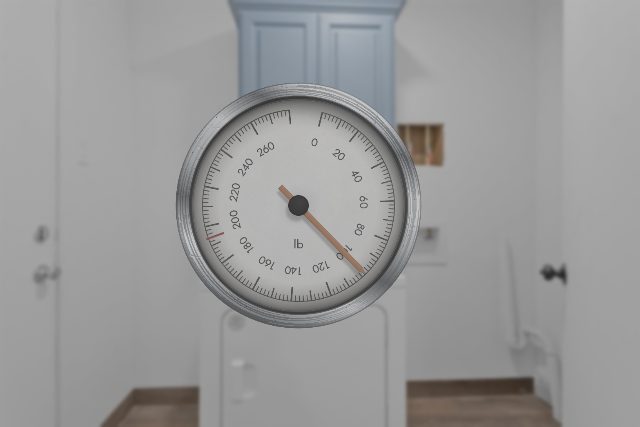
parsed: **100** lb
